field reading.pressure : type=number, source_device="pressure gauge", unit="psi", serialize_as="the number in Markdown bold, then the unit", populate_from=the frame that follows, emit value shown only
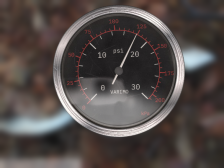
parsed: **18** psi
